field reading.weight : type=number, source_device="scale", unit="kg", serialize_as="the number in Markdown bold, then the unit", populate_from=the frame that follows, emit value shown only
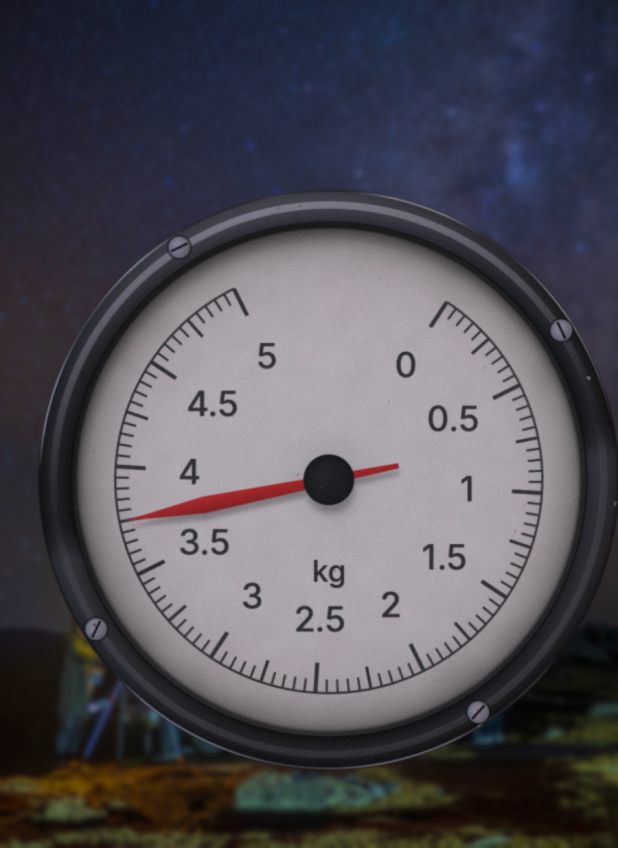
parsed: **3.75** kg
